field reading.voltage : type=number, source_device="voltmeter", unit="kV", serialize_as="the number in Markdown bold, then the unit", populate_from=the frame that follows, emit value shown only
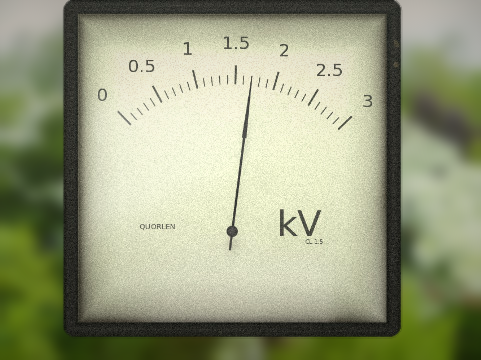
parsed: **1.7** kV
